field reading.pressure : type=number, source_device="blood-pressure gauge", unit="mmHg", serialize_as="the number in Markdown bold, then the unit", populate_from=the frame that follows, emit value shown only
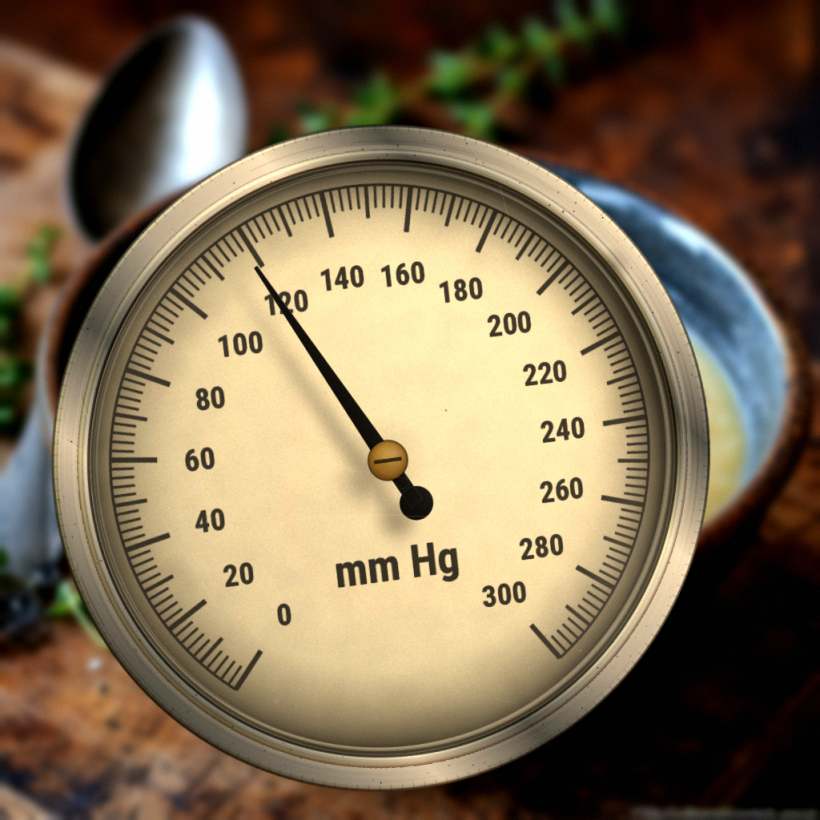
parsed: **118** mmHg
